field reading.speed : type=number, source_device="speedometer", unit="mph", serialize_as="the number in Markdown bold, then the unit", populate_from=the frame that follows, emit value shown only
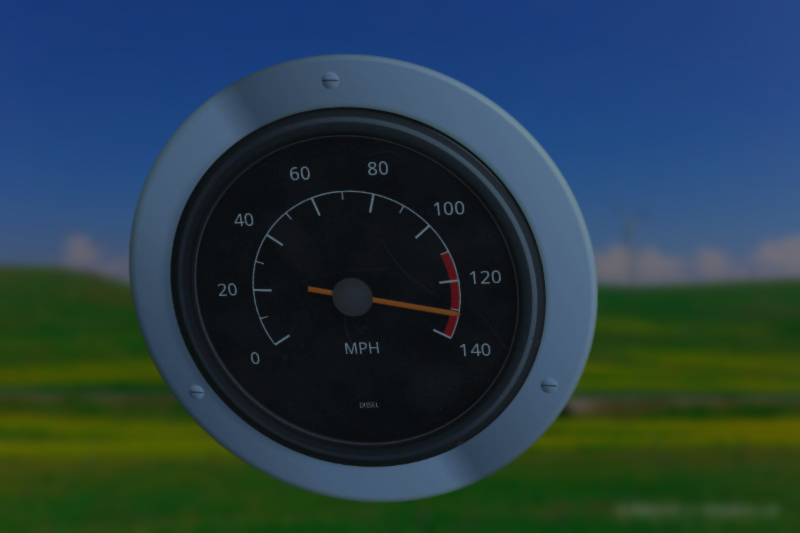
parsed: **130** mph
